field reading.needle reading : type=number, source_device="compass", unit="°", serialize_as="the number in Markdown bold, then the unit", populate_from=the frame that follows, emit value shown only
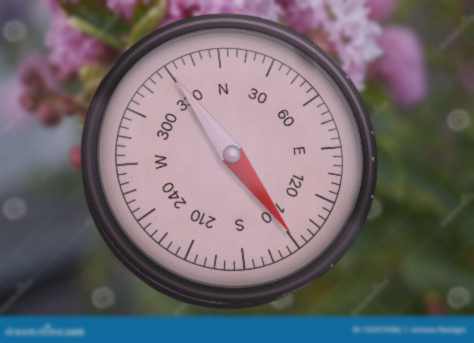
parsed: **150** °
